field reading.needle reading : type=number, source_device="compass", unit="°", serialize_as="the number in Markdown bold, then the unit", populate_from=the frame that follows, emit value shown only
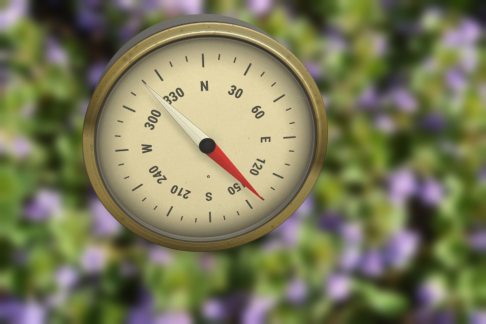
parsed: **140** °
